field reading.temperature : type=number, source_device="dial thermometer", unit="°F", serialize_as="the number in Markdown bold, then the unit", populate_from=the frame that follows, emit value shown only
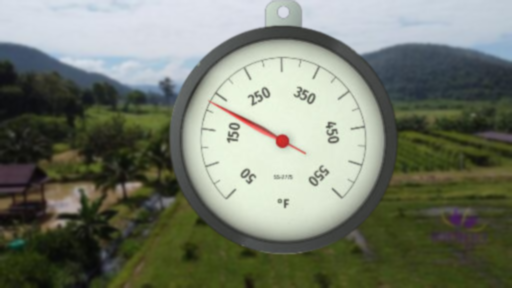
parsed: **187.5** °F
